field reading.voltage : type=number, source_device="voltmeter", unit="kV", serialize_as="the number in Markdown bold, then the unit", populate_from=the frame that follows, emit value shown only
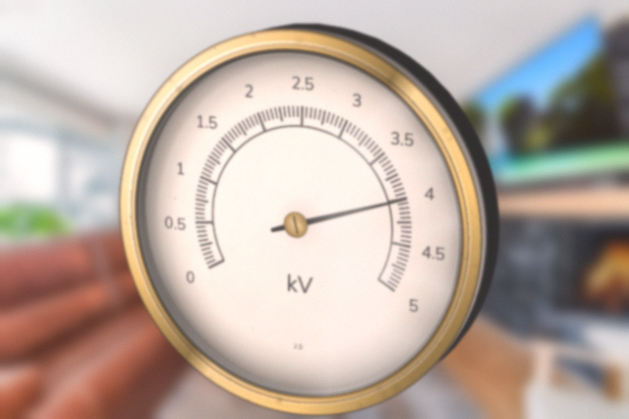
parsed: **4** kV
